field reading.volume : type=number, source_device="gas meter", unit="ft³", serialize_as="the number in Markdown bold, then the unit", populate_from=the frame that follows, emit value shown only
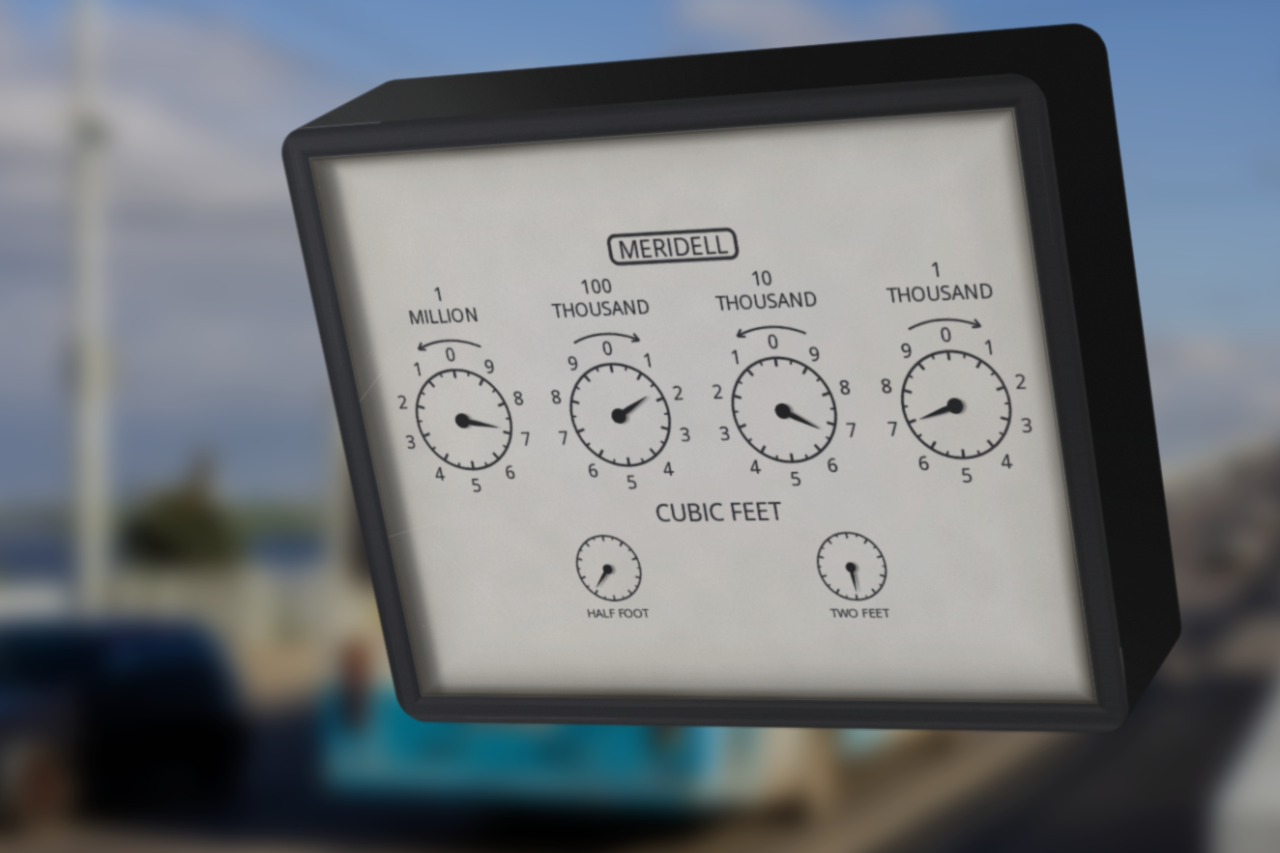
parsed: **716700** ft³
